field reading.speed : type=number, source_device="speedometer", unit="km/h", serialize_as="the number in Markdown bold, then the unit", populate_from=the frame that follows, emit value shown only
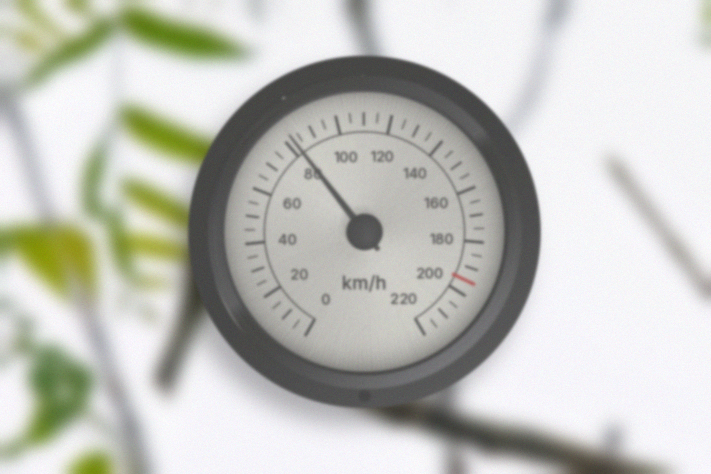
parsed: **82.5** km/h
